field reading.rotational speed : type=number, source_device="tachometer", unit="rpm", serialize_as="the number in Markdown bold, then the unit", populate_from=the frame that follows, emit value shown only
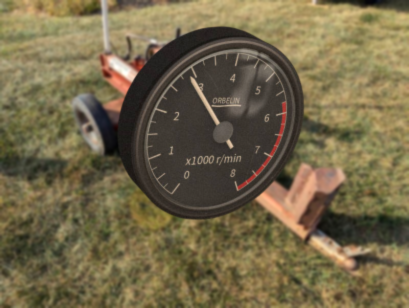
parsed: **2875** rpm
